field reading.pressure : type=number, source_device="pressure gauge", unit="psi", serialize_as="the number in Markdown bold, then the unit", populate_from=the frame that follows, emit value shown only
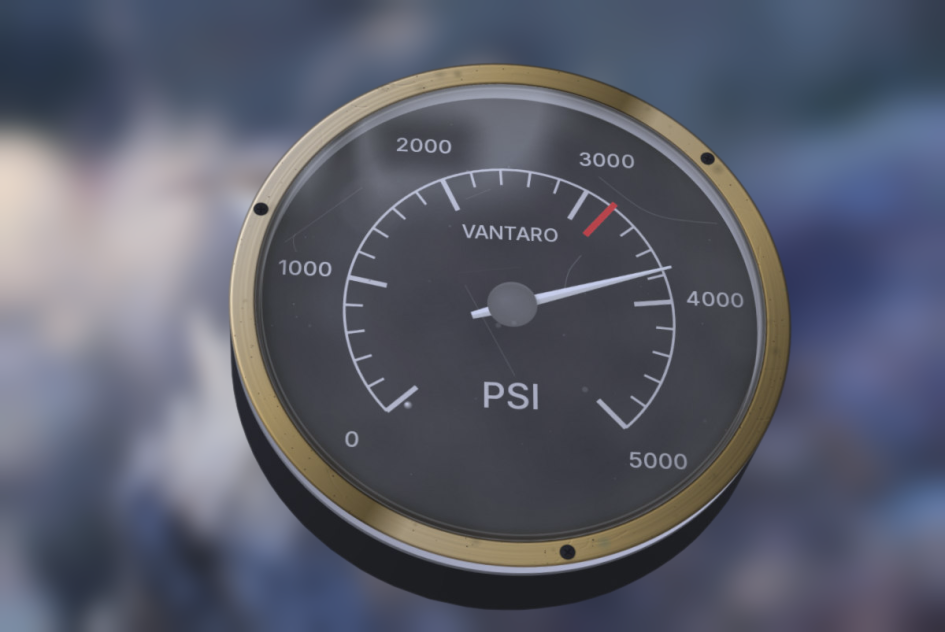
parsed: **3800** psi
